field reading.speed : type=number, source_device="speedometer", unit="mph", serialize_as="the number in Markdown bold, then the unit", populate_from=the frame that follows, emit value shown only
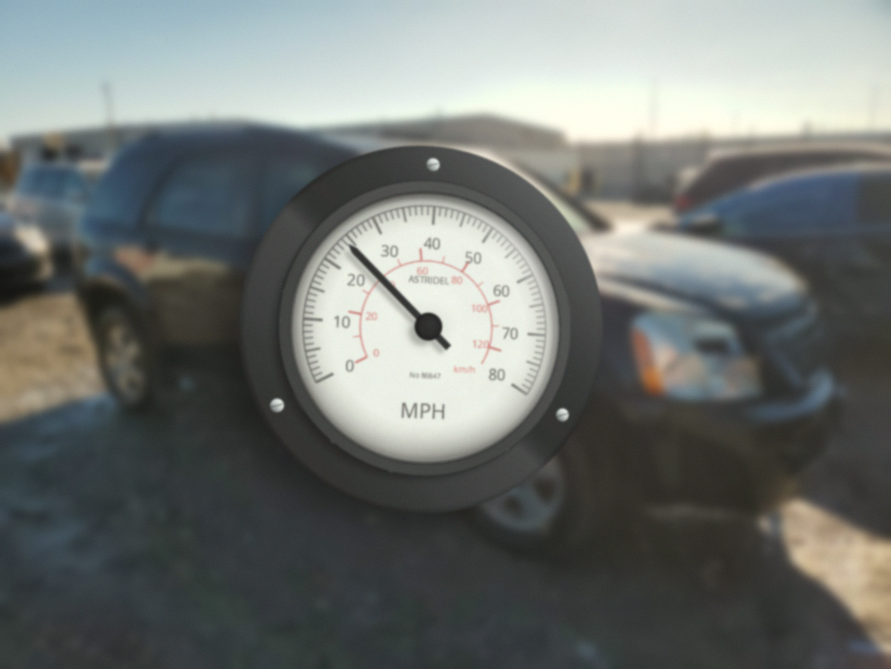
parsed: **24** mph
